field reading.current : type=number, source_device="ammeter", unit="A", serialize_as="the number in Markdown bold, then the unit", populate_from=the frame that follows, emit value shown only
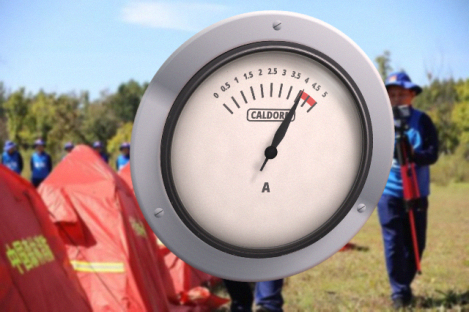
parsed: **4** A
